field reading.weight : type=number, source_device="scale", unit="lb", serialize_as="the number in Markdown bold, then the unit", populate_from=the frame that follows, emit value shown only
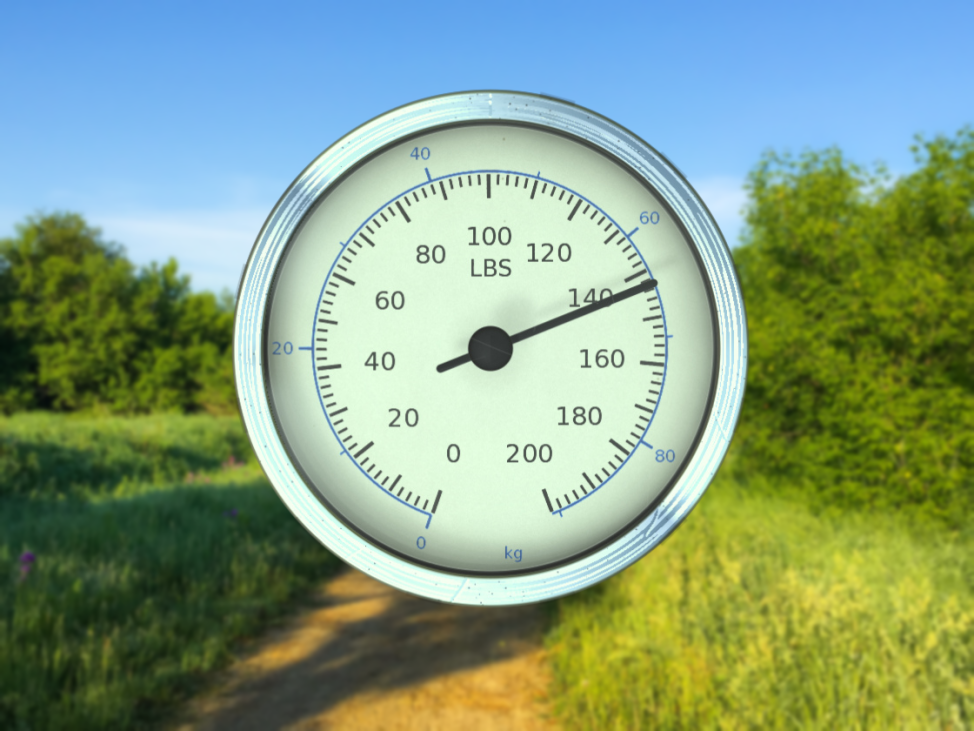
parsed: **143** lb
